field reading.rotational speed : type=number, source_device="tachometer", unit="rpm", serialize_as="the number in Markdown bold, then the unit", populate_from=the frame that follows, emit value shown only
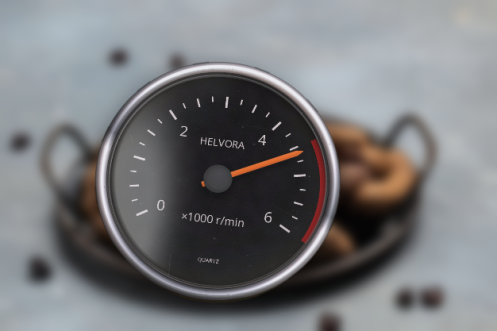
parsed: **4625** rpm
